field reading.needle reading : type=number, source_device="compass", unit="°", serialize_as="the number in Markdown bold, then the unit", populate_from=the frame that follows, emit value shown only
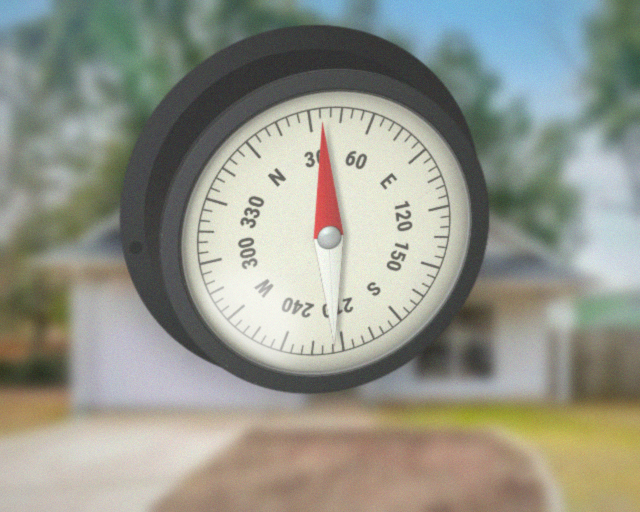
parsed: **35** °
